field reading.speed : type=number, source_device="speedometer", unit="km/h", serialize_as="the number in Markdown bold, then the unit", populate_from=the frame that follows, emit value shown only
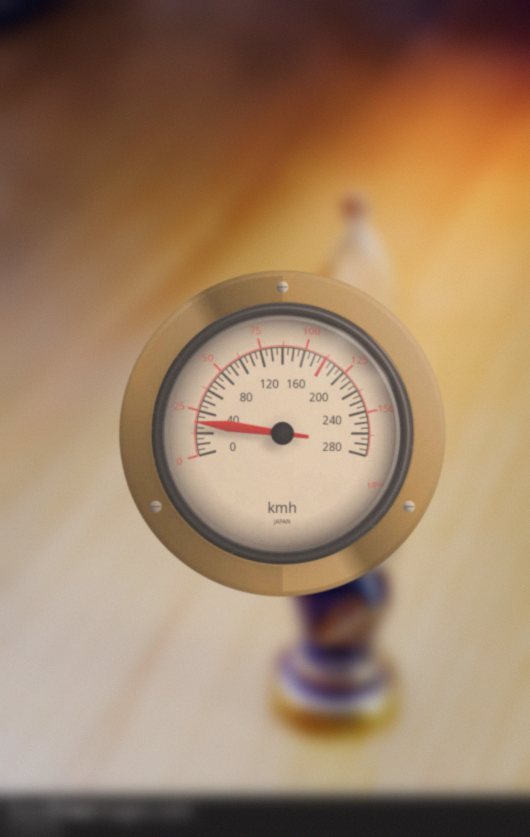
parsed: **30** km/h
